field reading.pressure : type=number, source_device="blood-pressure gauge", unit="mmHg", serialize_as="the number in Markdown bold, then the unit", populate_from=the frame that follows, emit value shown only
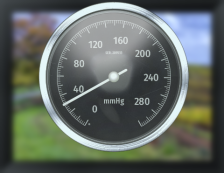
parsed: **30** mmHg
